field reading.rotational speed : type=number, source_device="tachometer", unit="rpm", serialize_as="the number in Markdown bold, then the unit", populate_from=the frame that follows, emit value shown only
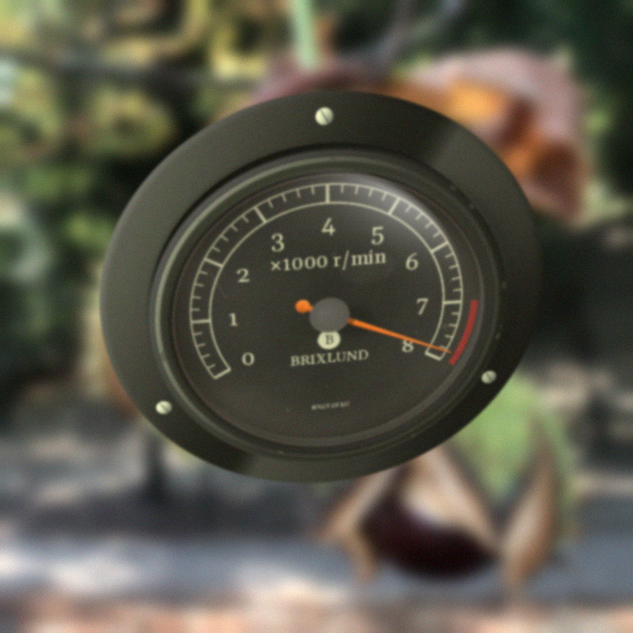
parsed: **7800** rpm
